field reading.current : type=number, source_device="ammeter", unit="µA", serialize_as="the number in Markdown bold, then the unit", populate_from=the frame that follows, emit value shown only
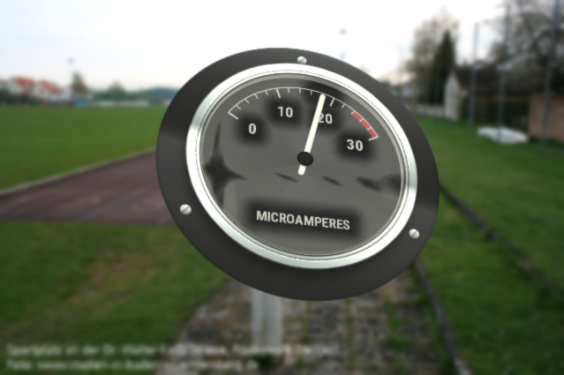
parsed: **18** µA
